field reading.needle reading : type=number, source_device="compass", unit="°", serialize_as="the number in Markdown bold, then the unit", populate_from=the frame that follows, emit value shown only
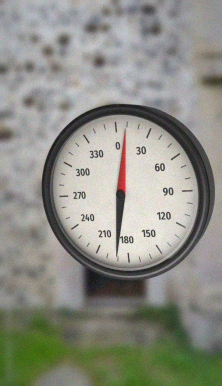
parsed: **10** °
